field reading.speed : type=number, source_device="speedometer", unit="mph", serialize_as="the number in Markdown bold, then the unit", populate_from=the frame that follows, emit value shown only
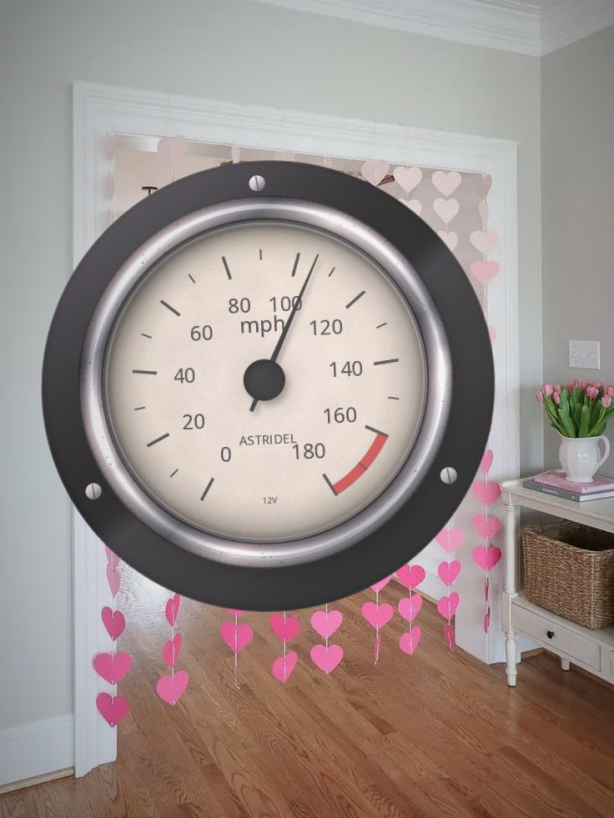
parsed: **105** mph
